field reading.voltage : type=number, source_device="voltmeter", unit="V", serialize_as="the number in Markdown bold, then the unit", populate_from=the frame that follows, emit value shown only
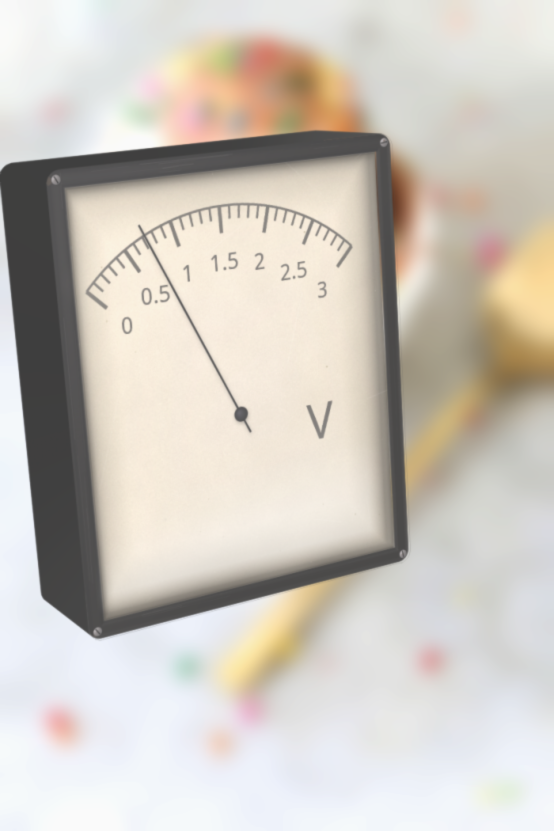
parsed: **0.7** V
